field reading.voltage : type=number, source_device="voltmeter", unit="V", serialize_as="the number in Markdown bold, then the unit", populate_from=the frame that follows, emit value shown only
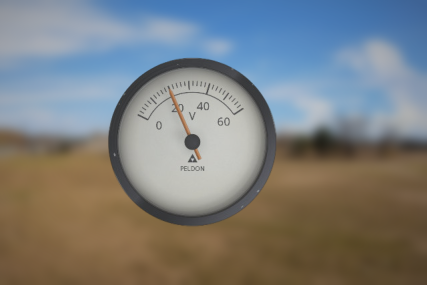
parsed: **20** V
